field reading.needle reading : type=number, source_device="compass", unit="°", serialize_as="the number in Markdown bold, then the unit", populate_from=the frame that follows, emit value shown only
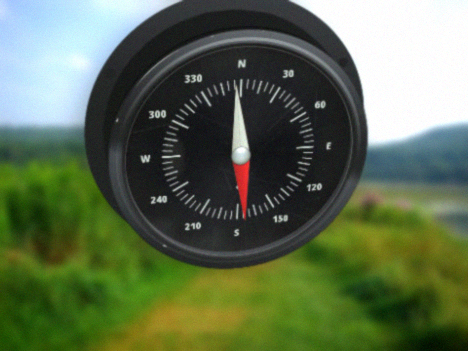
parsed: **175** °
